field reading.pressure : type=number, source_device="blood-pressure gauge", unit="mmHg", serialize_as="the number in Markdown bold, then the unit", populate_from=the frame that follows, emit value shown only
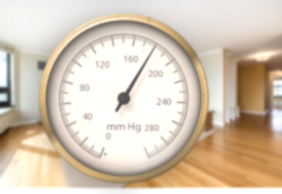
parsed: **180** mmHg
